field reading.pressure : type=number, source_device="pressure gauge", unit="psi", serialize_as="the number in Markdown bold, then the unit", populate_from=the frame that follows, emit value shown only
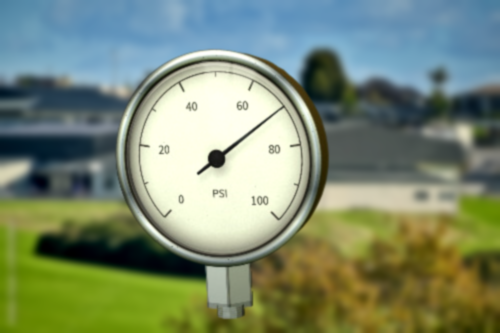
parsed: **70** psi
